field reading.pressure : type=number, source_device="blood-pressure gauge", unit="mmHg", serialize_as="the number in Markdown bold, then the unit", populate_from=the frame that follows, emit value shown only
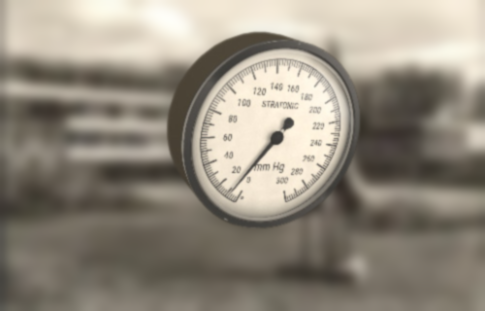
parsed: **10** mmHg
